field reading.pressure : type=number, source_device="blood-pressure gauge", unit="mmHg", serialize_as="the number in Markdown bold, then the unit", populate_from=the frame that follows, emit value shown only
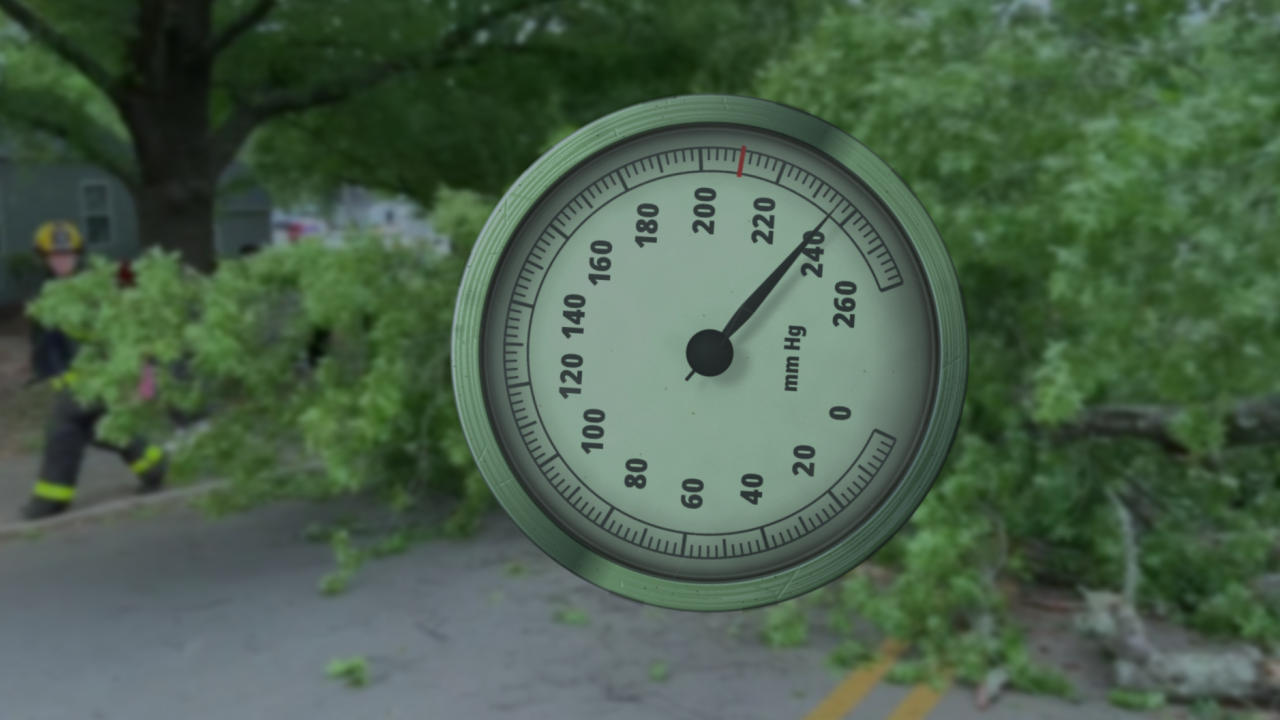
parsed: **236** mmHg
